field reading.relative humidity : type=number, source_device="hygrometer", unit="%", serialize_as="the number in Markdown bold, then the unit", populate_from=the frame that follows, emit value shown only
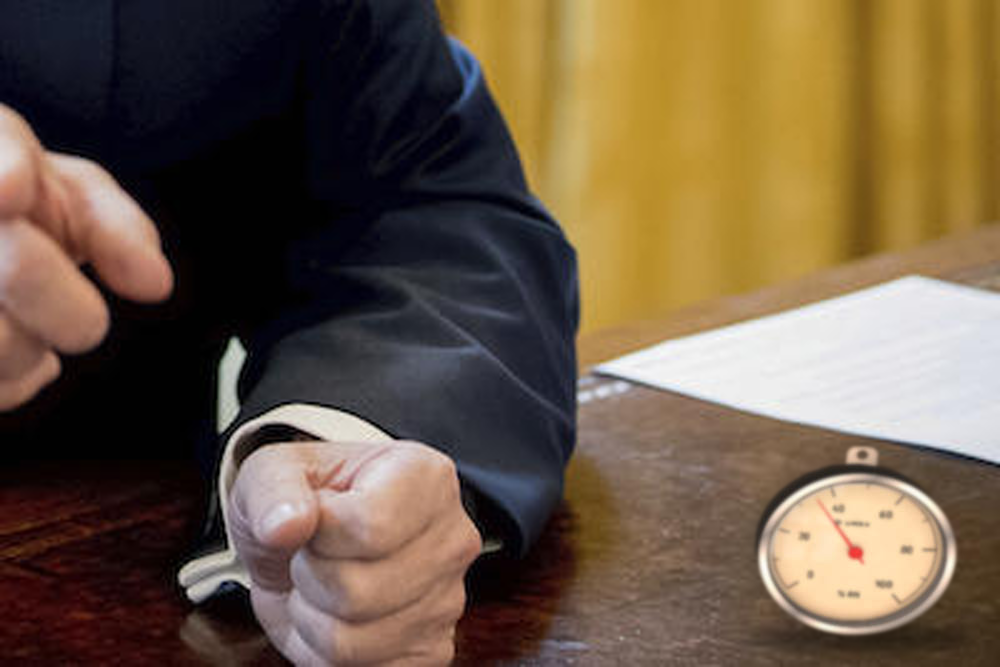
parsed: **35** %
